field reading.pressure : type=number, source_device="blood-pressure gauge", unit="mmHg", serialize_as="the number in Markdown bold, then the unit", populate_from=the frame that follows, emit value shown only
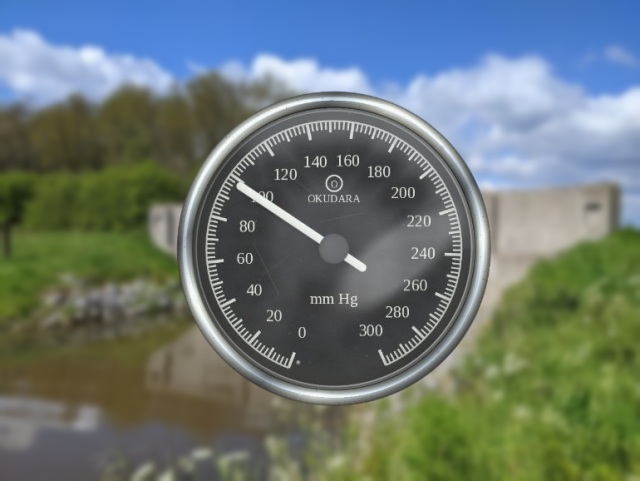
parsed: **98** mmHg
